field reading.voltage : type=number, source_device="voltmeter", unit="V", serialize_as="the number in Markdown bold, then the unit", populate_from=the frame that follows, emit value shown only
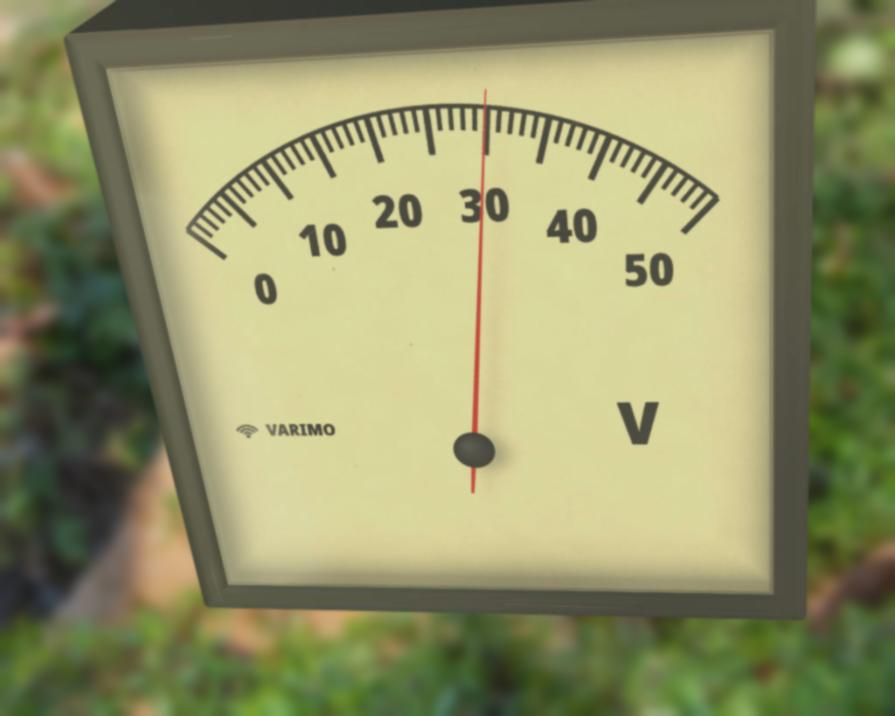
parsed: **30** V
